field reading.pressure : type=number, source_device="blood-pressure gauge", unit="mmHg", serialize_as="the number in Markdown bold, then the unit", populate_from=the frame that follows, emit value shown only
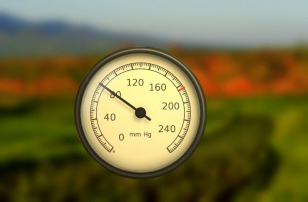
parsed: **80** mmHg
